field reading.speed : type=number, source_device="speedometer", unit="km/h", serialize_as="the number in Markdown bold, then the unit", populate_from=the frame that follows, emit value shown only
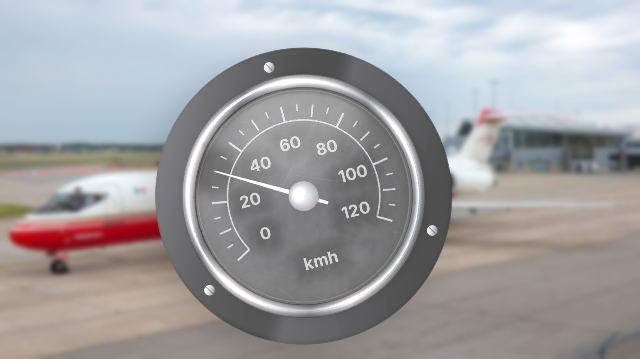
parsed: **30** km/h
